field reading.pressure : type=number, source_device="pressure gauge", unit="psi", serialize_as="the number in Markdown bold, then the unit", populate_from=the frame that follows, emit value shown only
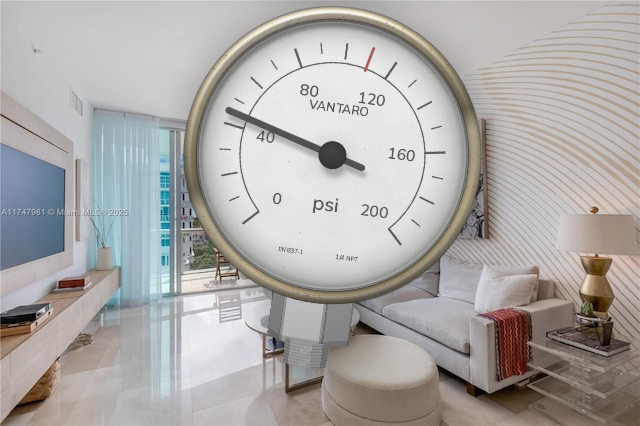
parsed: **45** psi
